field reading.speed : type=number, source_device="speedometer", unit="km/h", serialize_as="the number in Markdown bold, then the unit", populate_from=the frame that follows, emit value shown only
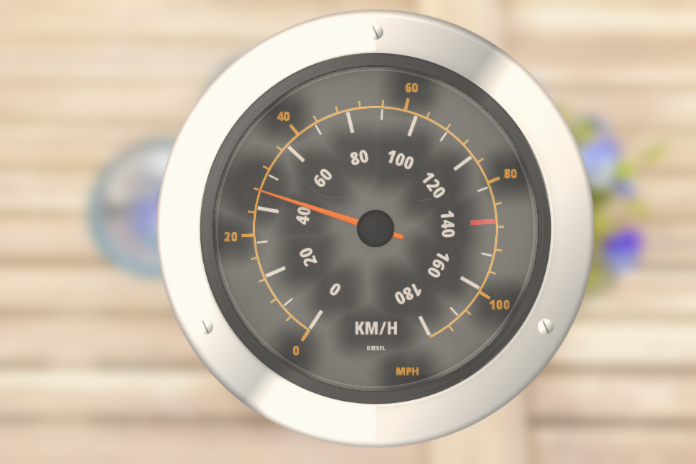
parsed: **45** km/h
